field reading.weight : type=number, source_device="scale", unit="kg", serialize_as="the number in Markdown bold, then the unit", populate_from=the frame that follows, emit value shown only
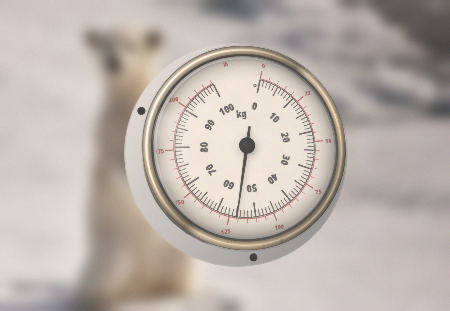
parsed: **55** kg
